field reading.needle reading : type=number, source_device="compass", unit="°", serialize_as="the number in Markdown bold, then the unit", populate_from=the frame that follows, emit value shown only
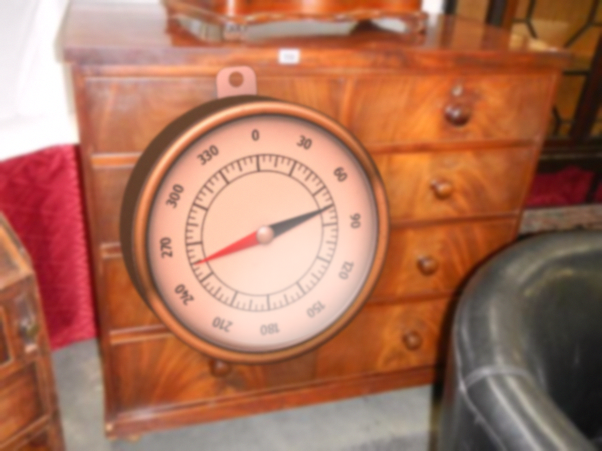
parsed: **255** °
